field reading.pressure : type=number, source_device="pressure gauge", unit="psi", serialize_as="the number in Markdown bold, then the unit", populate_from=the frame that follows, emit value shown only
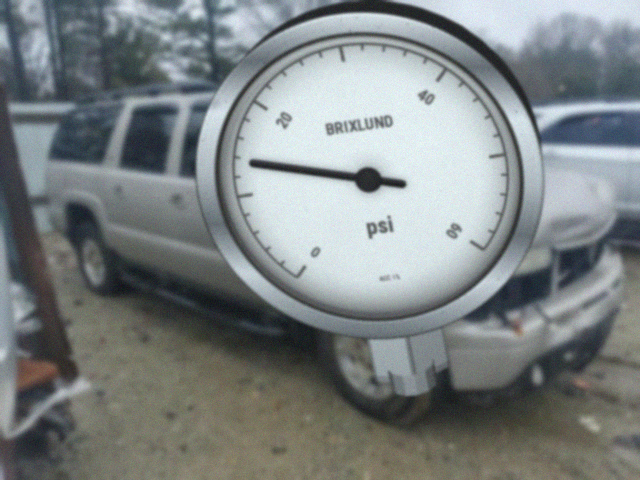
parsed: **14** psi
